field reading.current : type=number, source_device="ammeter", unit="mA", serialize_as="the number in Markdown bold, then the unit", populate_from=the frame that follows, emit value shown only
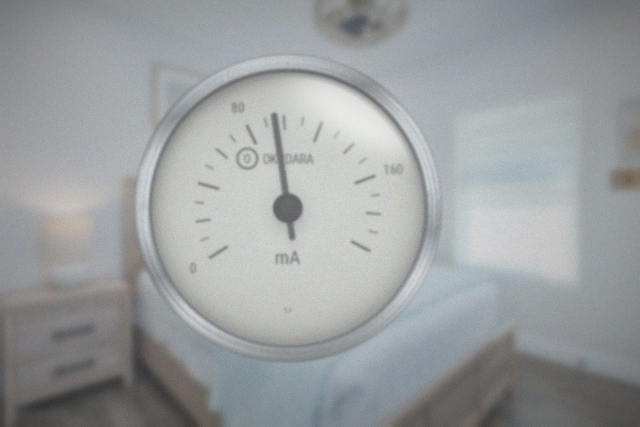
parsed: **95** mA
